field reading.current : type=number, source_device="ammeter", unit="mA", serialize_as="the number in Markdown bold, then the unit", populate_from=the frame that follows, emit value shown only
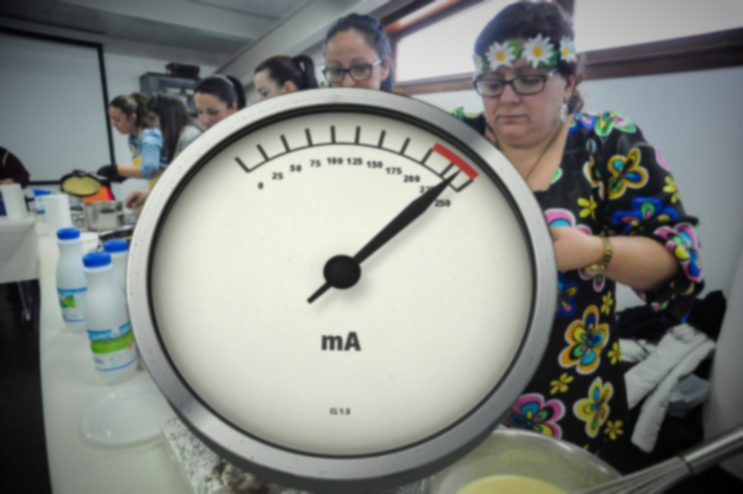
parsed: **237.5** mA
